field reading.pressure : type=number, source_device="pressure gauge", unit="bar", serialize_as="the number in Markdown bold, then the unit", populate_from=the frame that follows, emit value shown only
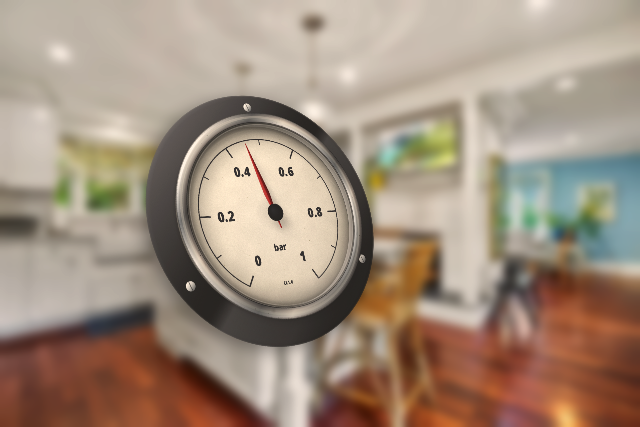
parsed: **0.45** bar
